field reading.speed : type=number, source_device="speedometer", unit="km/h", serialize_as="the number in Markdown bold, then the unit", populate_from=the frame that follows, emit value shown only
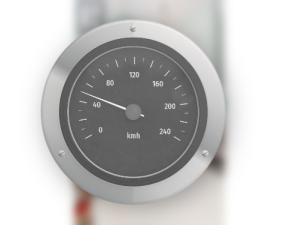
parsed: **50** km/h
